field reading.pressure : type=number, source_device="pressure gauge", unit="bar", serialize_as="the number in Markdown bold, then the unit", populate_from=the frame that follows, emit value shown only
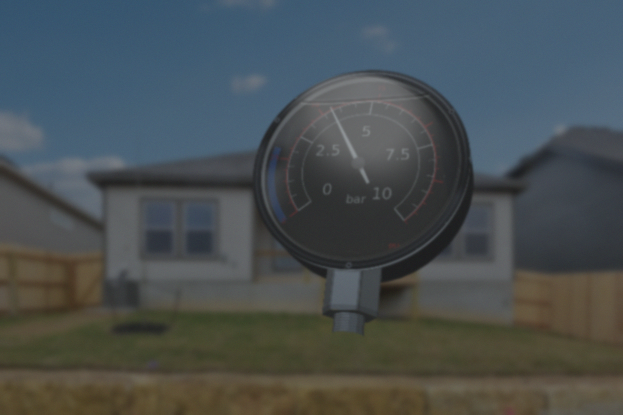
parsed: **3.75** bar
